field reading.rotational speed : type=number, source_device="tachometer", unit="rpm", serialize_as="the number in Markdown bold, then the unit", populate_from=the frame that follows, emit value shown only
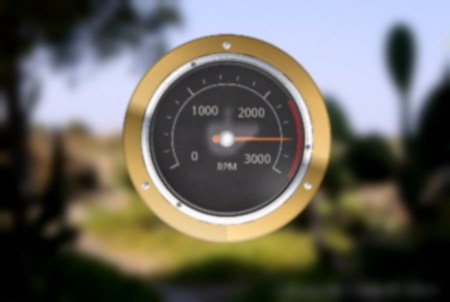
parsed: **2600** rpm
